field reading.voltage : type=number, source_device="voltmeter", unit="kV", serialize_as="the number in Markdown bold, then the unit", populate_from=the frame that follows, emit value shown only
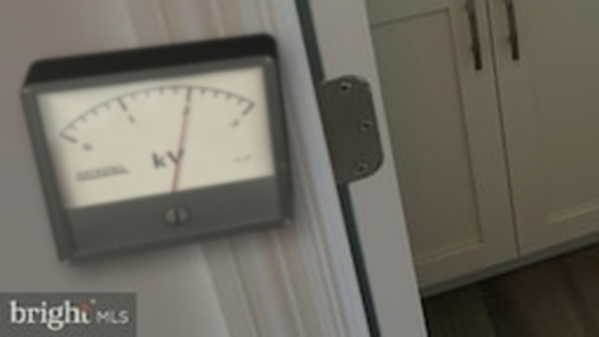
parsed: **2** kV
